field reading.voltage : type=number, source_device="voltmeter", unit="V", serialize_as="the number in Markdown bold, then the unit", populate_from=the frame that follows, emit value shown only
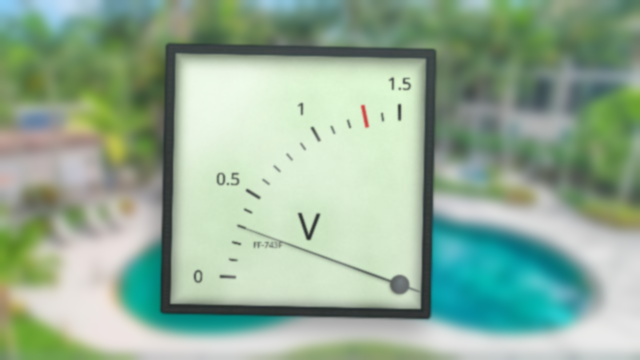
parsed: **0.3** V
